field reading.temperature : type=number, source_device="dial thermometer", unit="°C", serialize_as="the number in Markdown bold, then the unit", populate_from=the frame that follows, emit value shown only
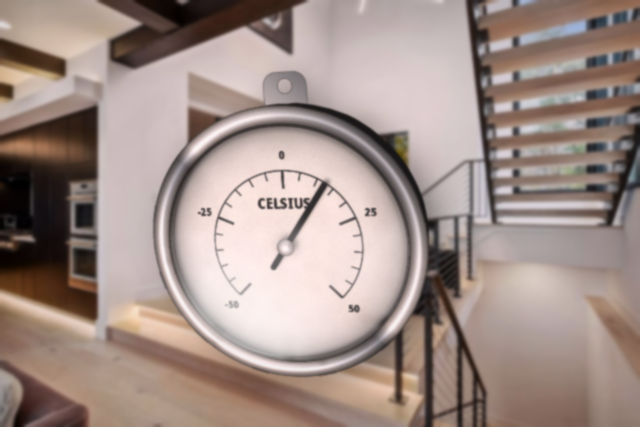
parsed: **12.5** °C
